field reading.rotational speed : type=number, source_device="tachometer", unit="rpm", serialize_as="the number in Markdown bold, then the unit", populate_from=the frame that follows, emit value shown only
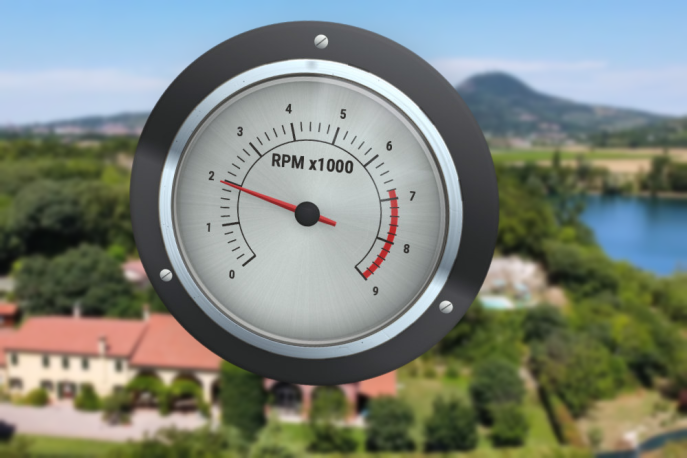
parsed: **2000** rpm
